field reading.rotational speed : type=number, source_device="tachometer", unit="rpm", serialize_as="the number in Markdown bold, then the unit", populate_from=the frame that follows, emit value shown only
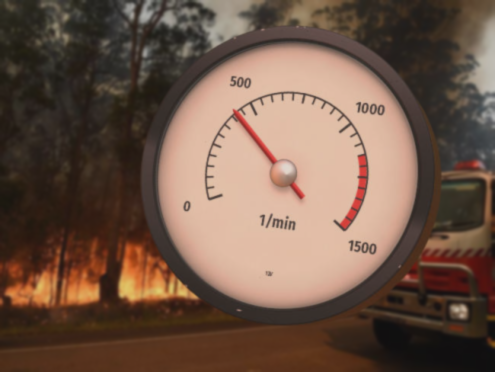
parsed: **425** rpm
